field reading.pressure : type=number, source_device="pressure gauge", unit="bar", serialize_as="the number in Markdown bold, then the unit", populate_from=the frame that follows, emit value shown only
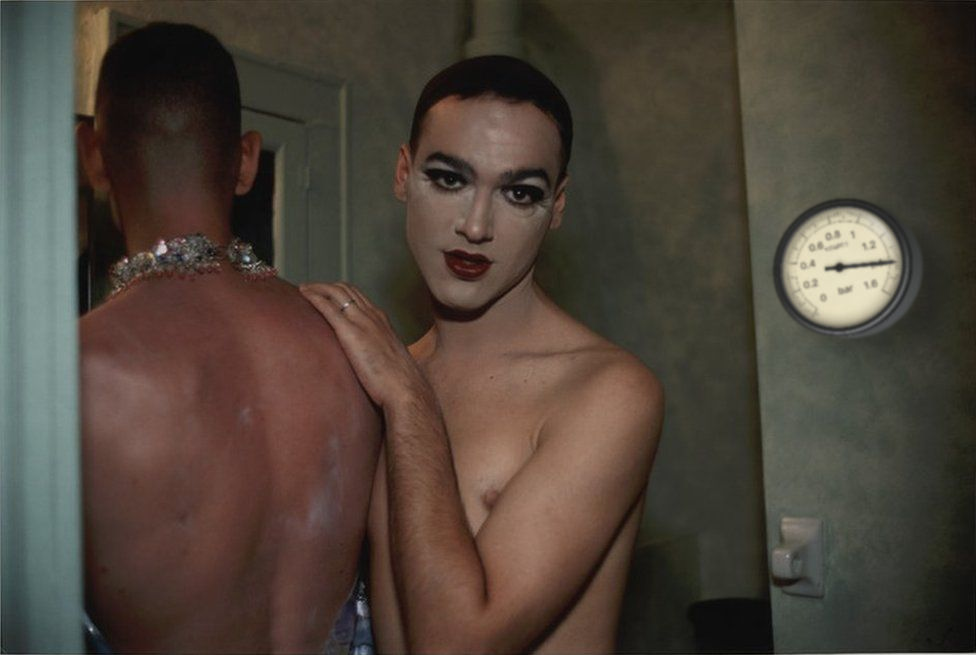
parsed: **1.4** bar
